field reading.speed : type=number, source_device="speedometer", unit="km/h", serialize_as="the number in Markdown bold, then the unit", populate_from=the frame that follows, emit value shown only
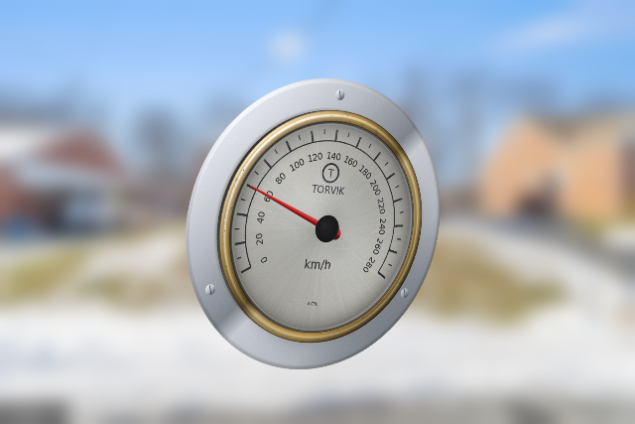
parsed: **60** km/h
